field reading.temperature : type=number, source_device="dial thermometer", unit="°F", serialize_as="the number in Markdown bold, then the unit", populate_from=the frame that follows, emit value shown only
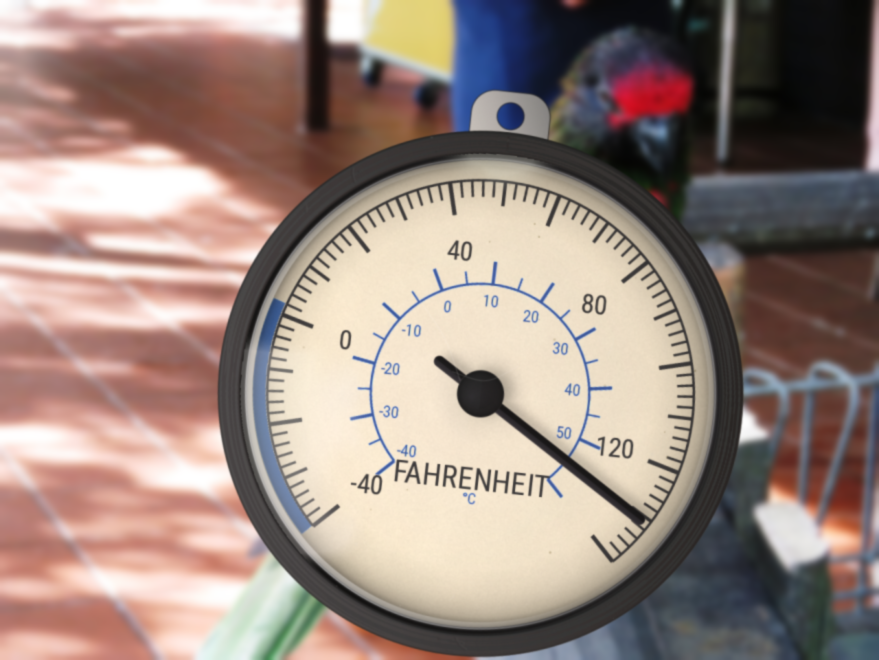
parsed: **131** °F
